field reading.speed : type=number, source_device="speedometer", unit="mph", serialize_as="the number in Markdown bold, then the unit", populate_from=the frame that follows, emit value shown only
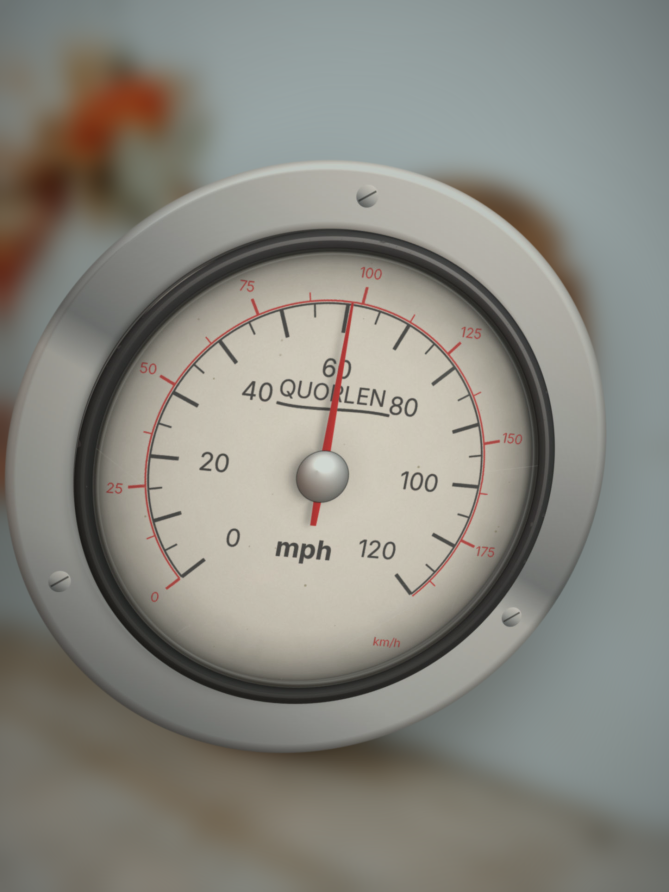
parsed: **60** mph
